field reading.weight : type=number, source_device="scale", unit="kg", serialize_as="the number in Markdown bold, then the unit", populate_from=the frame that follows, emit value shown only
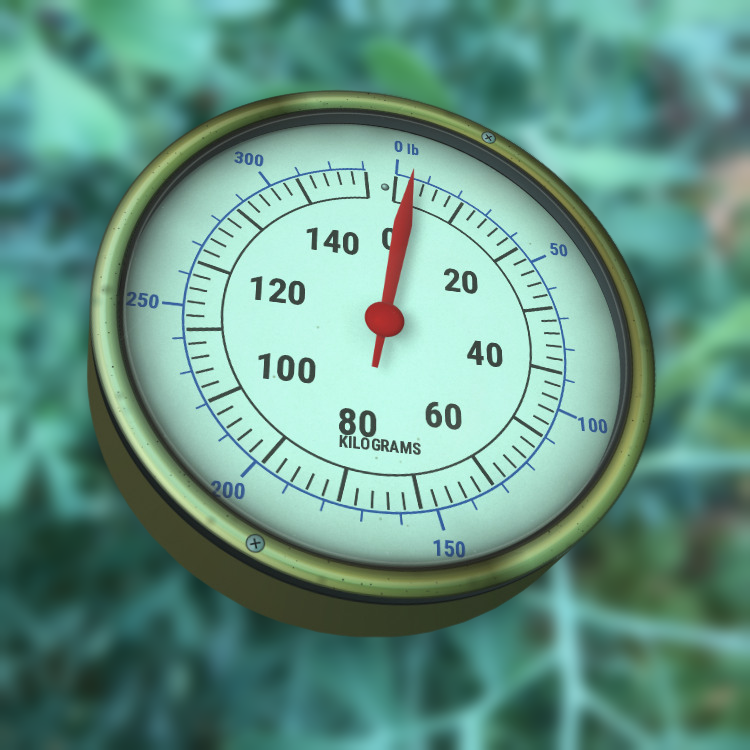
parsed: **2** kg
